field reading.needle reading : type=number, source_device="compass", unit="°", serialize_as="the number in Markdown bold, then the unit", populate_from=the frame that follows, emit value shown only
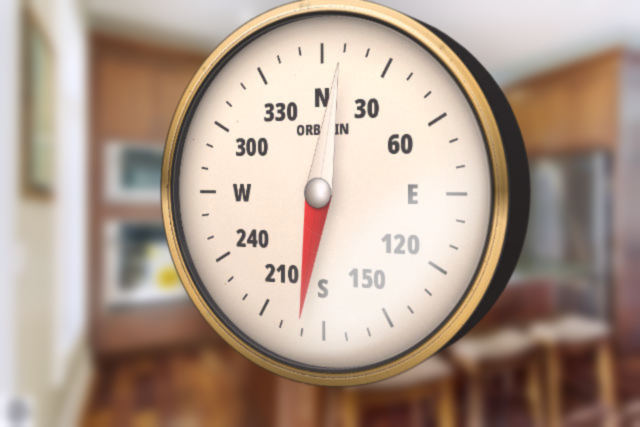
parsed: **190** °
